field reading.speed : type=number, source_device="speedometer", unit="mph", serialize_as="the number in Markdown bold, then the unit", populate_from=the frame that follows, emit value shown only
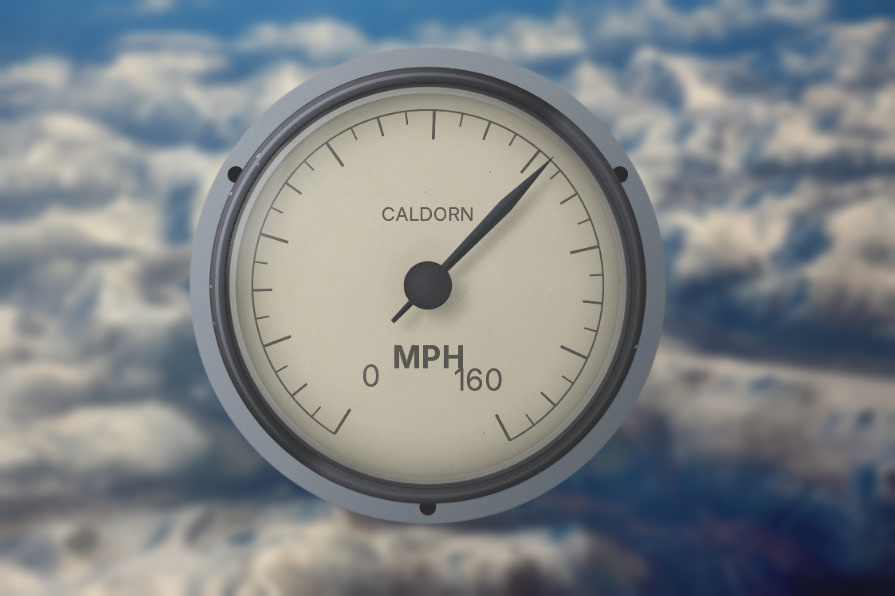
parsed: **102.5** mph
